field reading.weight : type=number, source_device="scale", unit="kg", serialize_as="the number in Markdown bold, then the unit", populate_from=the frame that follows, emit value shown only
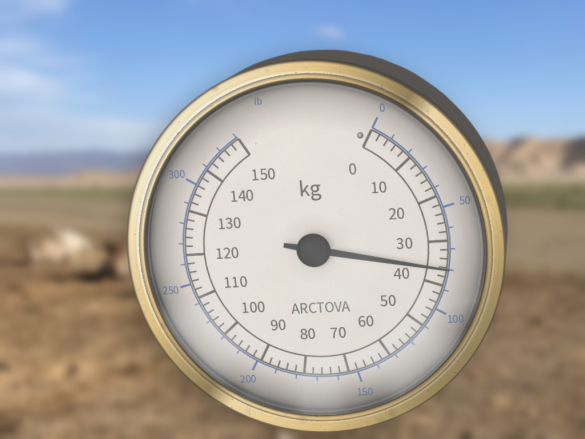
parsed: **36** kg
